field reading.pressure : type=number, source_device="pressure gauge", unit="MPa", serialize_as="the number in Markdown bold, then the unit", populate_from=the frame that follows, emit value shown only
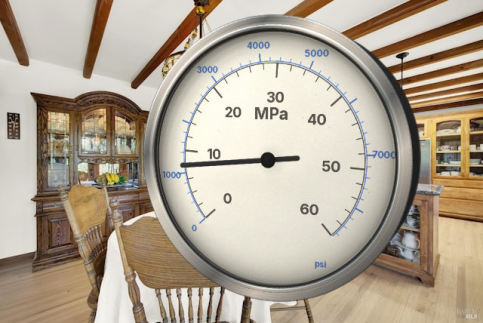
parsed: **8** MPa
